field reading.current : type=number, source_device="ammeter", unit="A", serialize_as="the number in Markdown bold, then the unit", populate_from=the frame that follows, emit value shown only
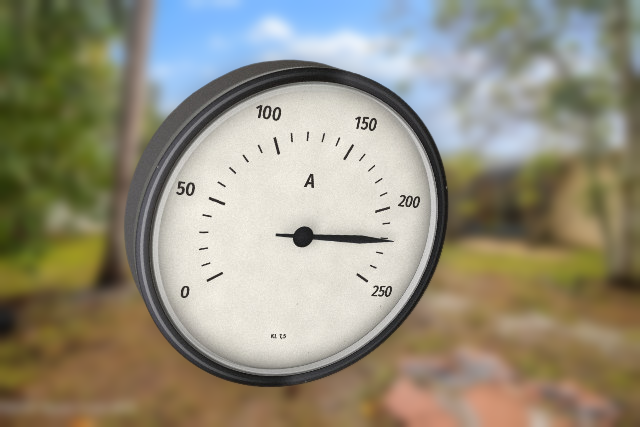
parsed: **220** A
